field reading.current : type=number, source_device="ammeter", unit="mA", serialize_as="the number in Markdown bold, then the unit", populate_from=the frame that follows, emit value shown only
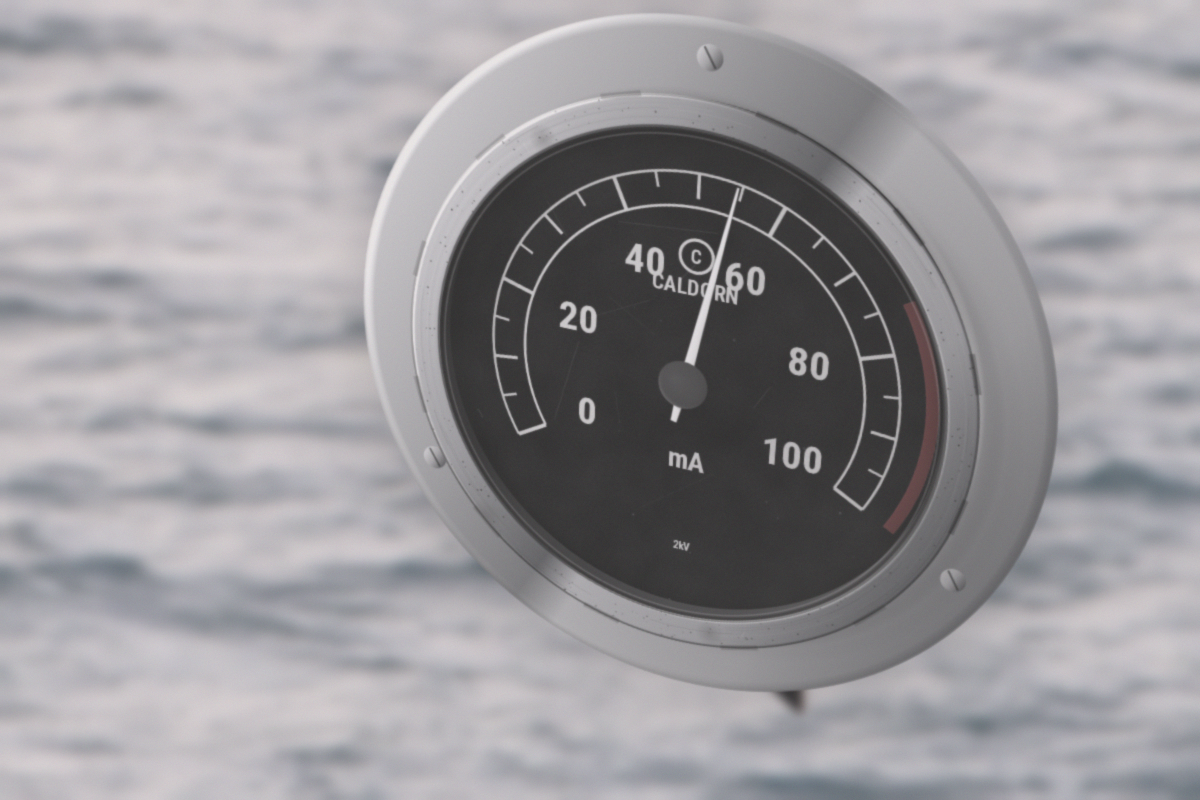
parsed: **55** mA
